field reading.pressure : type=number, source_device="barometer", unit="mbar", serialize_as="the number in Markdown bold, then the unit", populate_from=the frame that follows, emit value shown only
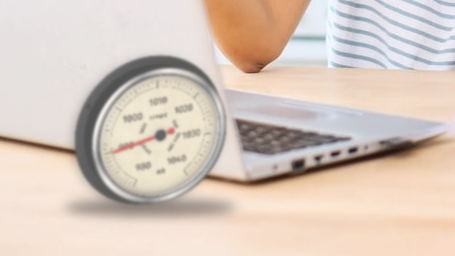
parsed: **990** mbar
